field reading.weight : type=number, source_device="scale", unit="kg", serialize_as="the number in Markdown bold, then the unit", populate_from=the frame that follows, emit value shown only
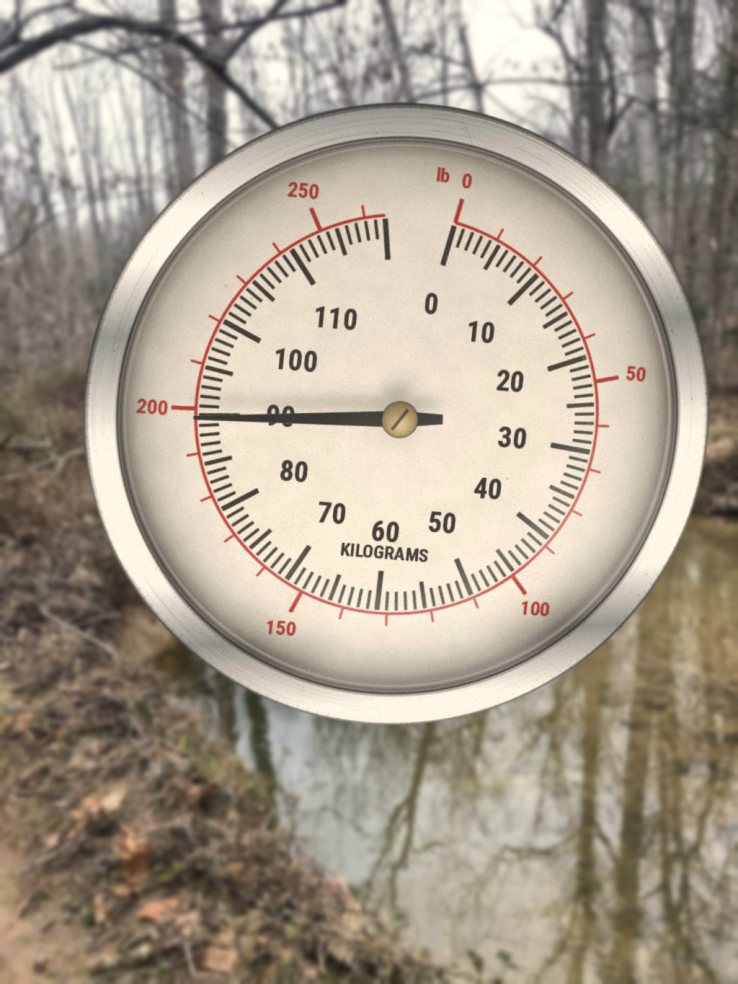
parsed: **90** kg
